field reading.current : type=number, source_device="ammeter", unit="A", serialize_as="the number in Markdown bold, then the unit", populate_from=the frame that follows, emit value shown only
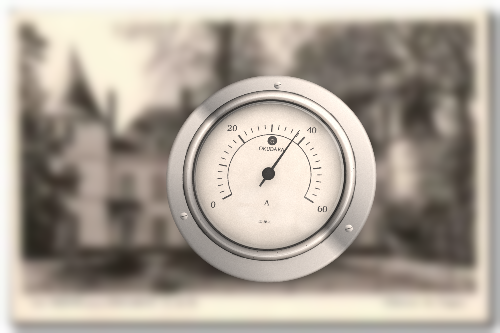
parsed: **38** A
